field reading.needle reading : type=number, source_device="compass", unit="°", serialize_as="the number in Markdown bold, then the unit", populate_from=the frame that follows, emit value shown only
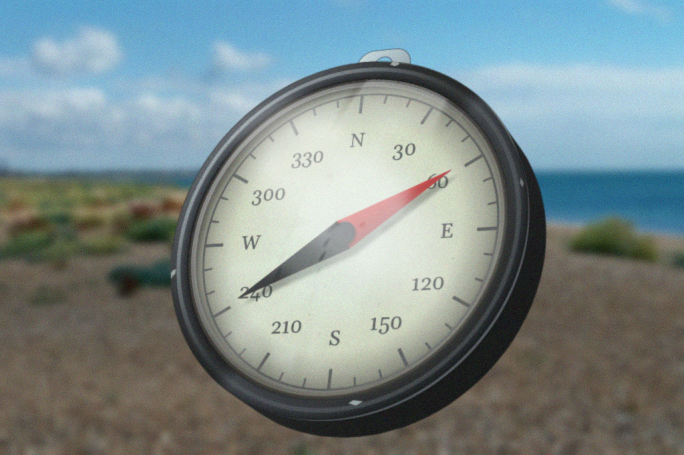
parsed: **60** °
